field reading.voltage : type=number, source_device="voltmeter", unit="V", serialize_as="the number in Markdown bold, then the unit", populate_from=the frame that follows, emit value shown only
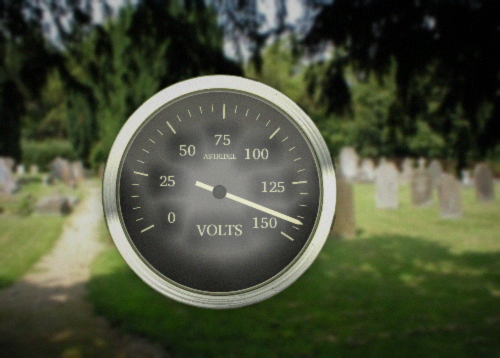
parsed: **142.5** V
